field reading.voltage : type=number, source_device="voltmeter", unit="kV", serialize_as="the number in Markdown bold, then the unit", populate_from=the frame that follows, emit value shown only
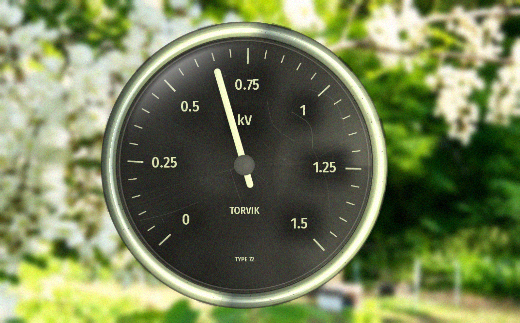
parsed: **0.65** kV
